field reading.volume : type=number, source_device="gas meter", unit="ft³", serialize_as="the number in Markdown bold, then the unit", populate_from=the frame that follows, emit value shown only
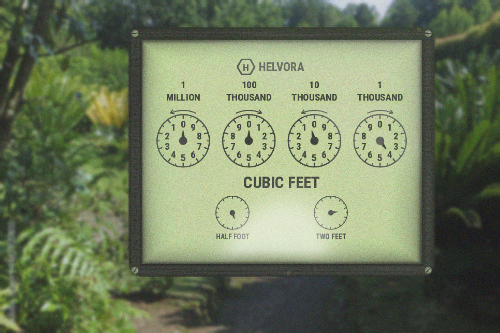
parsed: **400** ft³
